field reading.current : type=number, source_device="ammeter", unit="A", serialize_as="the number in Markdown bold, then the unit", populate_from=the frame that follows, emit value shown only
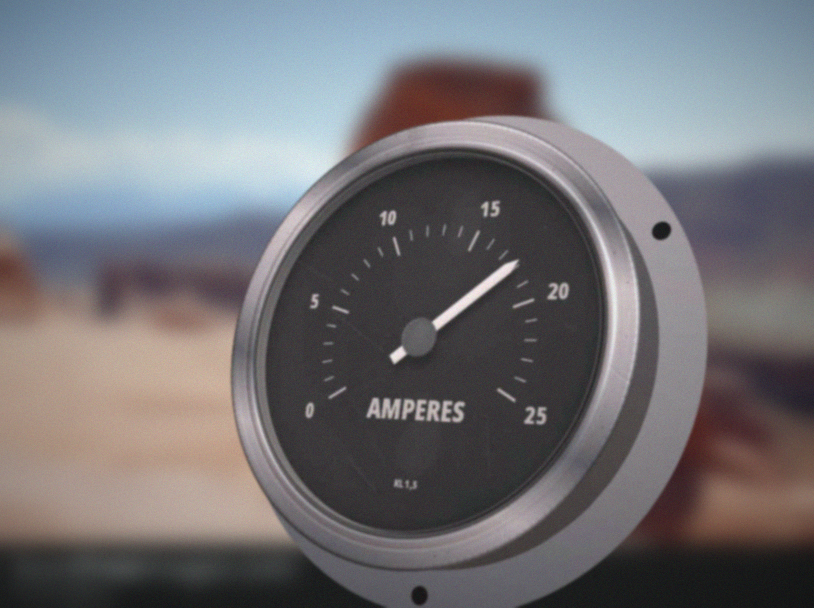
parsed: **18** A
